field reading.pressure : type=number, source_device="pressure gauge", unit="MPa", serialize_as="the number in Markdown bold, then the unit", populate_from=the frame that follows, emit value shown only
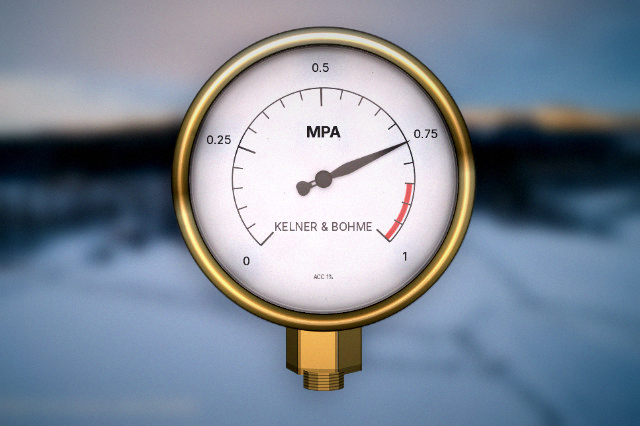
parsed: **0.75** MPa
